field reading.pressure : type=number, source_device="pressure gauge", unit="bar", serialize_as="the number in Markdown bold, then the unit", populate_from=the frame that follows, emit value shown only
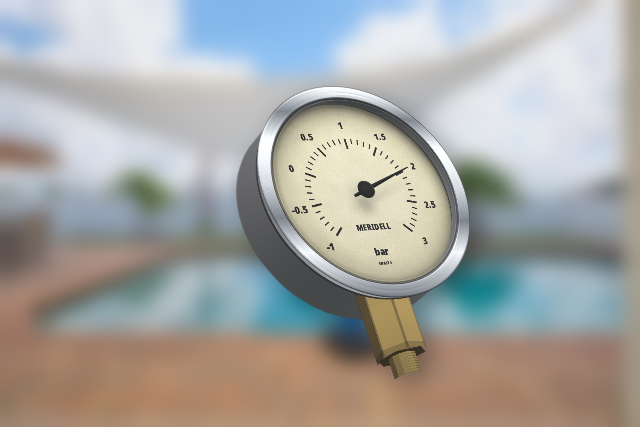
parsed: **2** bar
